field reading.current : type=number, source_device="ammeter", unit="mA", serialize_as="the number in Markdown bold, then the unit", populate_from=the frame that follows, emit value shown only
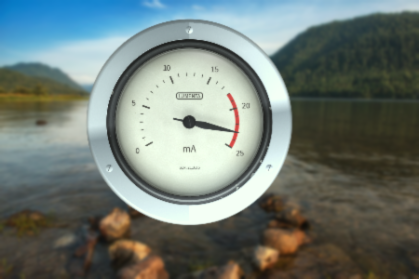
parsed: **23** mA
